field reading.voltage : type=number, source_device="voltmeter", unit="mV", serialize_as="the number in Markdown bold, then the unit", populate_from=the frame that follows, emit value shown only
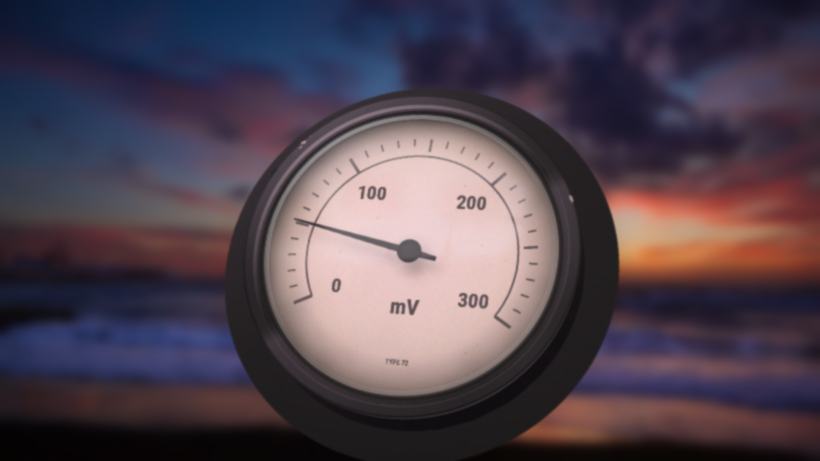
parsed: **50** mV
